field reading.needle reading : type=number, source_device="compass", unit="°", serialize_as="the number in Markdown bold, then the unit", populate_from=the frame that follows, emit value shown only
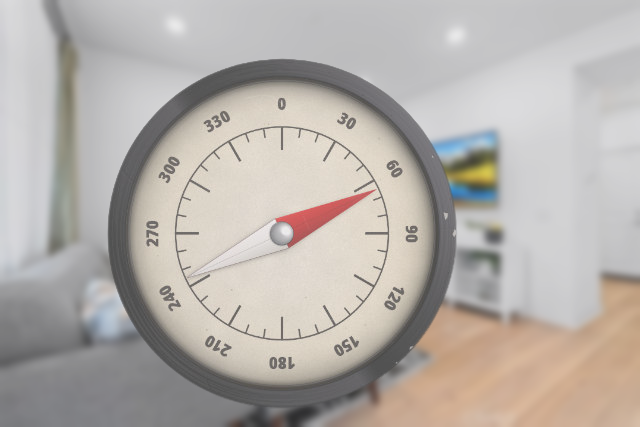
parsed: **65** °
